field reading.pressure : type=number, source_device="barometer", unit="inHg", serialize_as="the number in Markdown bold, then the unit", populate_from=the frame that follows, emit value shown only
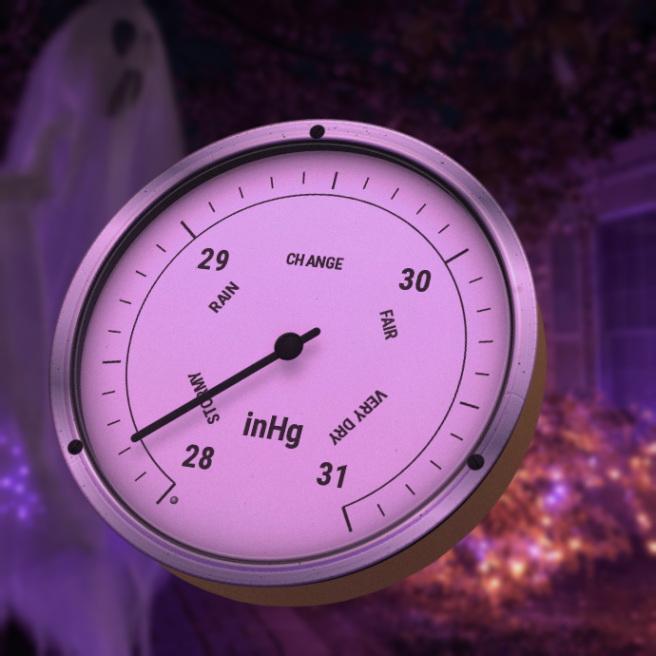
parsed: **28.2** inHg
